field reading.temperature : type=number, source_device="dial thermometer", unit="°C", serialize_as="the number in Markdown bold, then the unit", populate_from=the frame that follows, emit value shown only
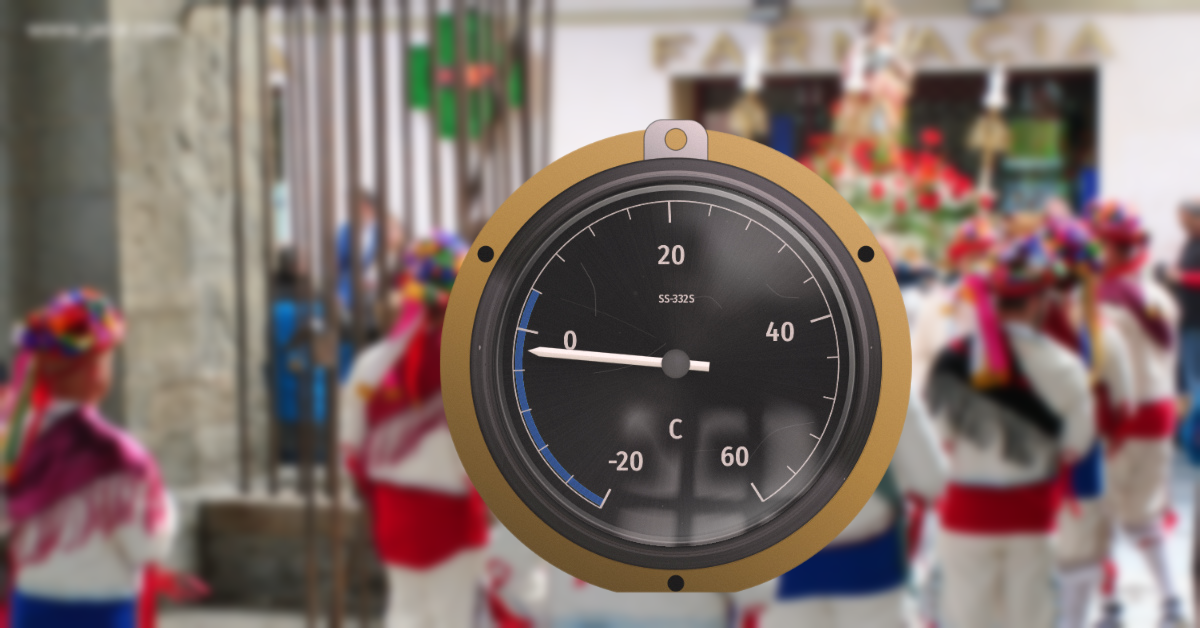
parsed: **-2** °C
